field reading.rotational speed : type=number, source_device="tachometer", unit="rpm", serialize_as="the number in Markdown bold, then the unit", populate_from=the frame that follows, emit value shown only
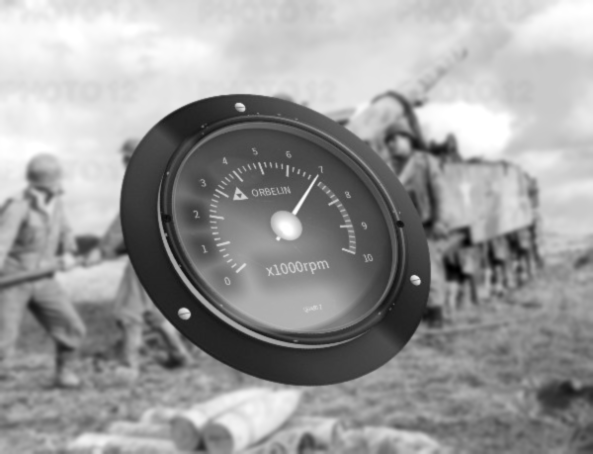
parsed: **7000** rpm
